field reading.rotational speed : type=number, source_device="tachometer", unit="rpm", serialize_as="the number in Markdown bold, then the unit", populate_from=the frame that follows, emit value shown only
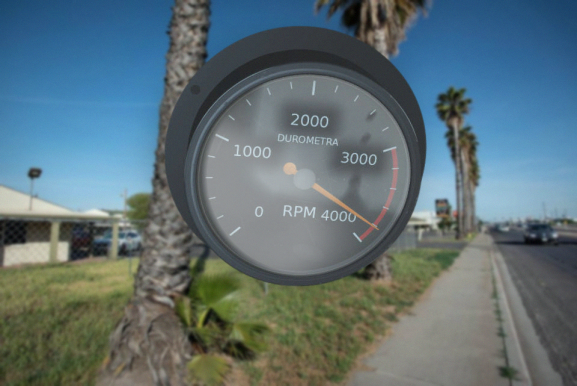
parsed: **3800** rpm
